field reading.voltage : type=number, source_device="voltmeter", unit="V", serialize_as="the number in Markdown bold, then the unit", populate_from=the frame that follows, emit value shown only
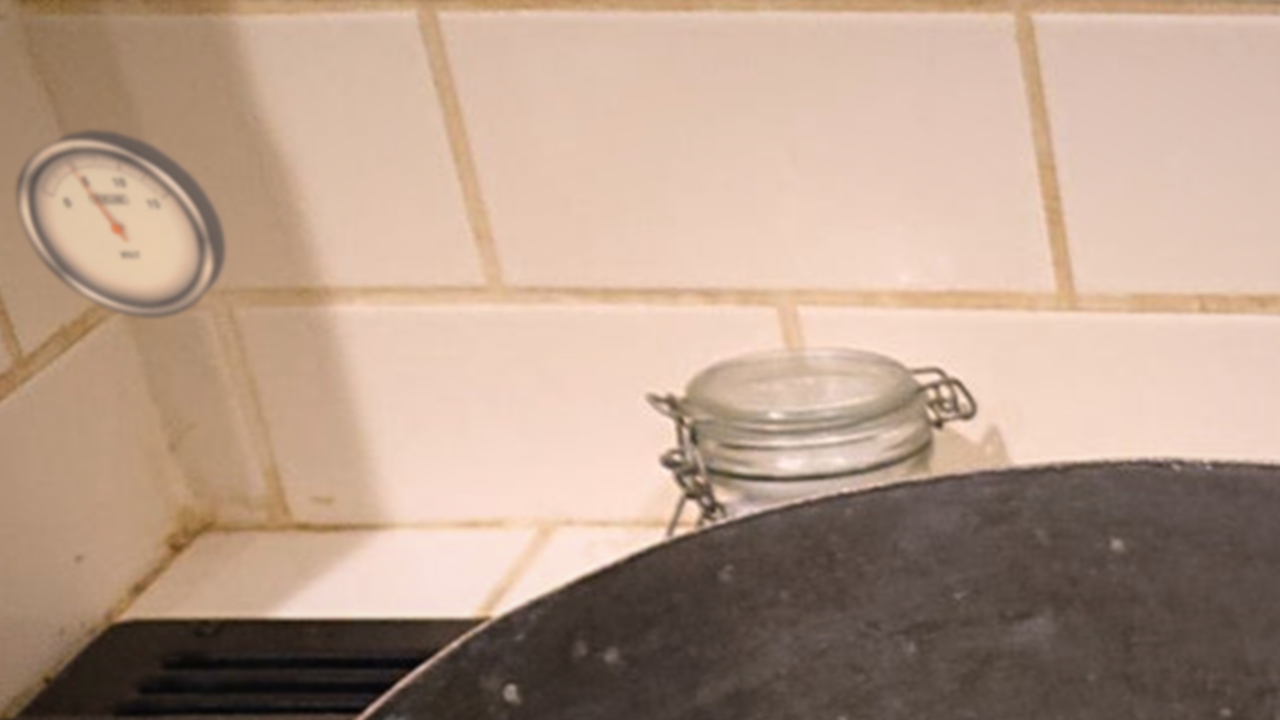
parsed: **5** V
